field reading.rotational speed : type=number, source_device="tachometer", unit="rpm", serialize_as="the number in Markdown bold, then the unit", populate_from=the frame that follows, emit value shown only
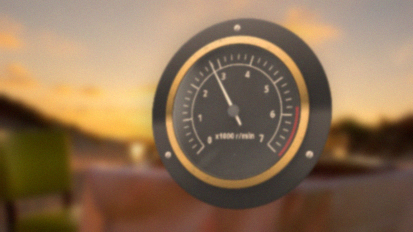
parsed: **2800** rpm
